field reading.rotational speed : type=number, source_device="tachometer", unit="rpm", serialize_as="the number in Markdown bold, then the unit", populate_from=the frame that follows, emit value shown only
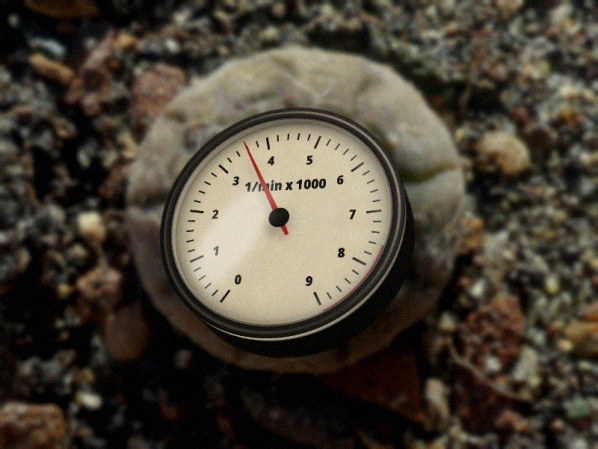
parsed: **3600** rpm
